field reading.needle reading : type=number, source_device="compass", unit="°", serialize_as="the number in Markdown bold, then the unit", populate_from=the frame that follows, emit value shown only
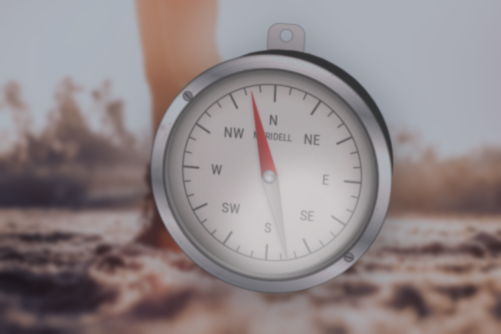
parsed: **345** °
